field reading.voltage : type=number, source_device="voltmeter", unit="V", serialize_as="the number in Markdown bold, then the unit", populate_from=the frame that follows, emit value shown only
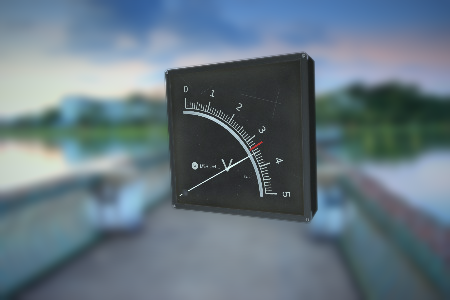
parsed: **3.5** V
